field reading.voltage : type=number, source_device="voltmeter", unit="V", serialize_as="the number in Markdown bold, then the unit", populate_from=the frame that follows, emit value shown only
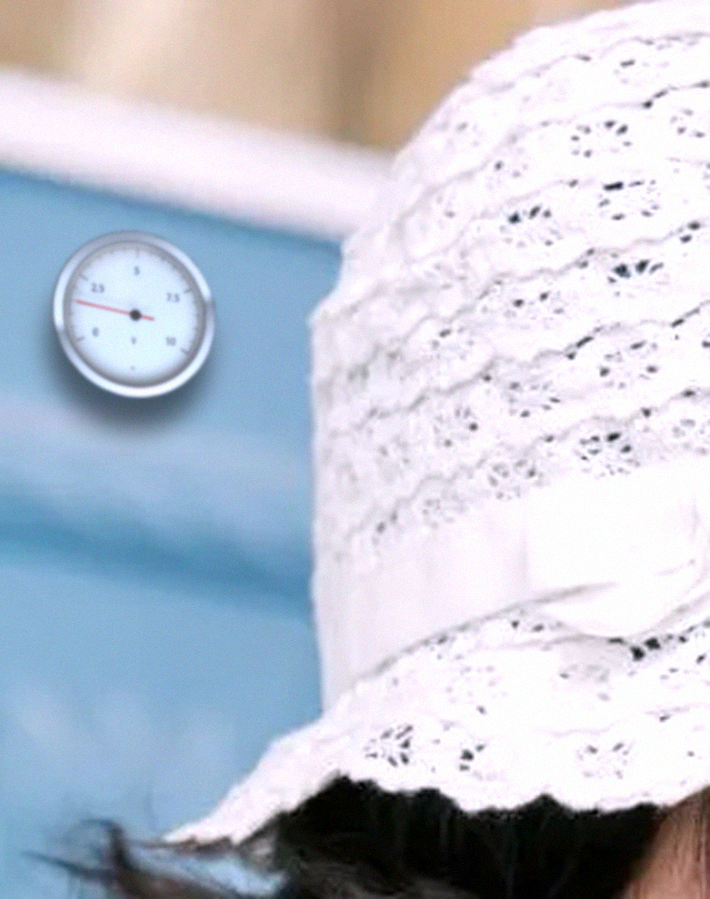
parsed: **1.5** V
